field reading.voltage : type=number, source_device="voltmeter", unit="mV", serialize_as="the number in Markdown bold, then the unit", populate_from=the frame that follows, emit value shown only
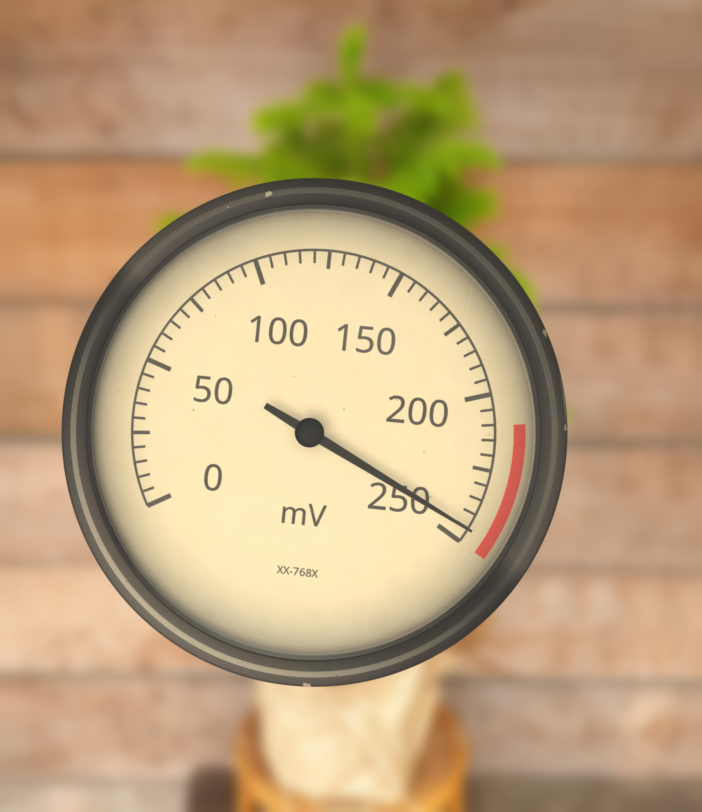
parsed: **245** mV
